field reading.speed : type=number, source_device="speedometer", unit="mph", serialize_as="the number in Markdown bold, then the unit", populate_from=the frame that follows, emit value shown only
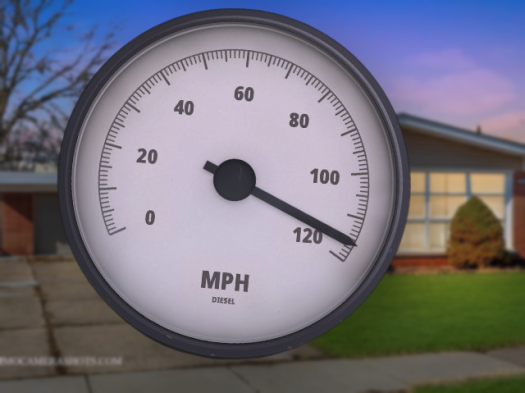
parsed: **116** mph
